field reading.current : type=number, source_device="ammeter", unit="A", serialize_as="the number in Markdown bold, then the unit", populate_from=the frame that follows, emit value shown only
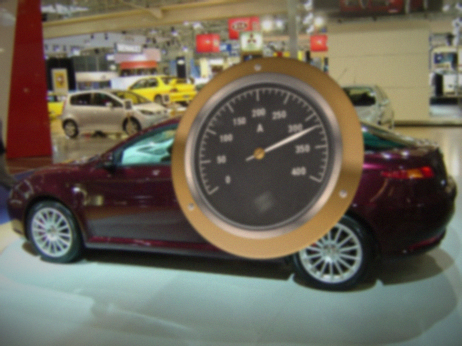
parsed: **320** A
